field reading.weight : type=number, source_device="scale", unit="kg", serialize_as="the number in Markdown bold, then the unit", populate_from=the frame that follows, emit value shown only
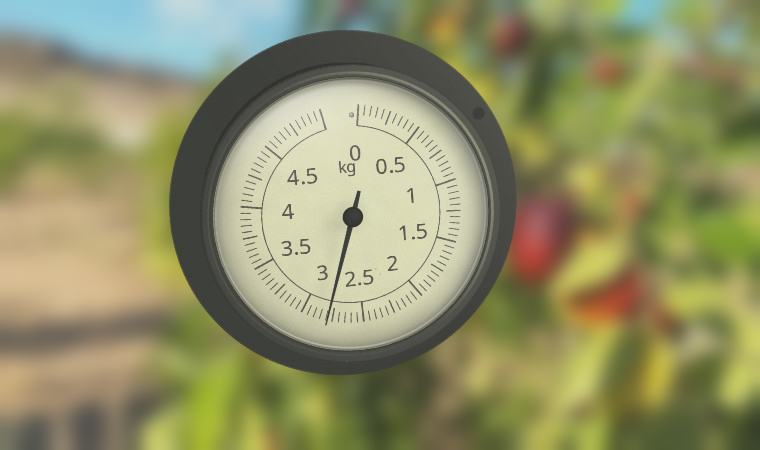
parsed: **2.8** kg
